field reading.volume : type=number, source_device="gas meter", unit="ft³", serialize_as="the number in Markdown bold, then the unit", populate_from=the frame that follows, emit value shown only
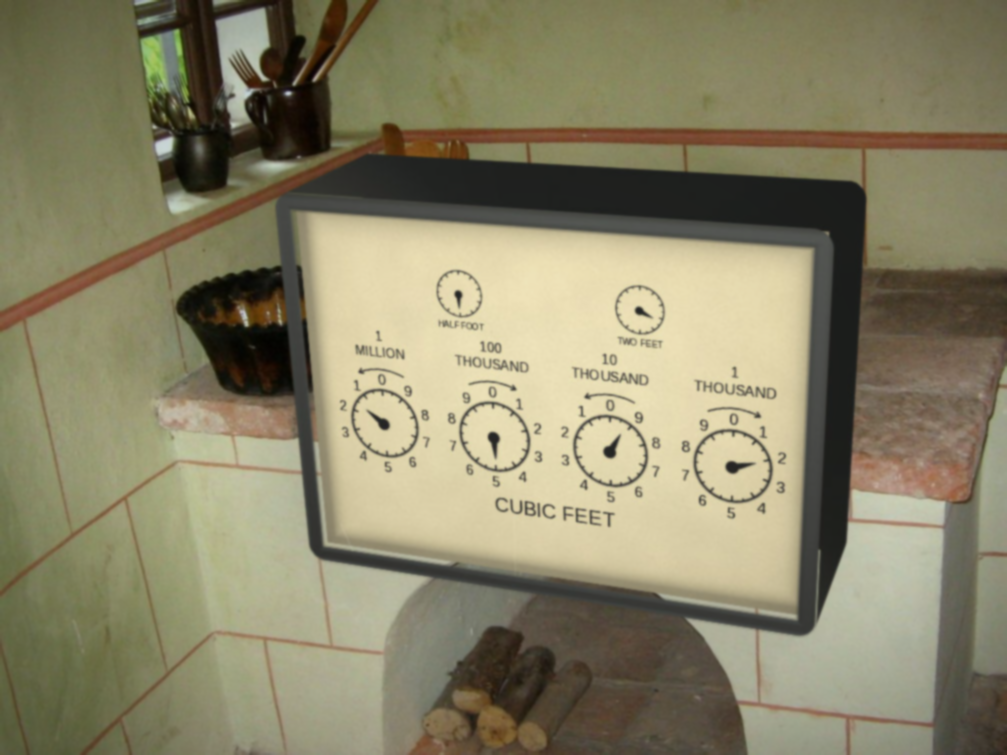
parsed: **149200** ft³
